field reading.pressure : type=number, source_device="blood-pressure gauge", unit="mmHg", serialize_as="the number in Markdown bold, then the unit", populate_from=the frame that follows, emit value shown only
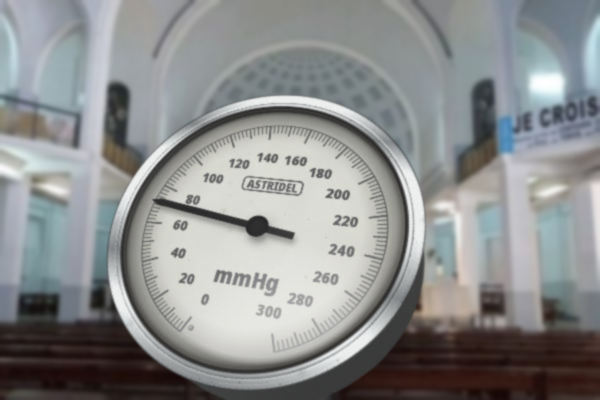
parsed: **70** mmHg
